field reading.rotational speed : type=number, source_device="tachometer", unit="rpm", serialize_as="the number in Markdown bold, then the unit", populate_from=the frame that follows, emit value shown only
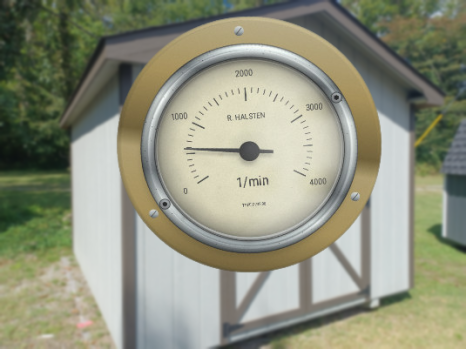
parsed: **600** rpm
